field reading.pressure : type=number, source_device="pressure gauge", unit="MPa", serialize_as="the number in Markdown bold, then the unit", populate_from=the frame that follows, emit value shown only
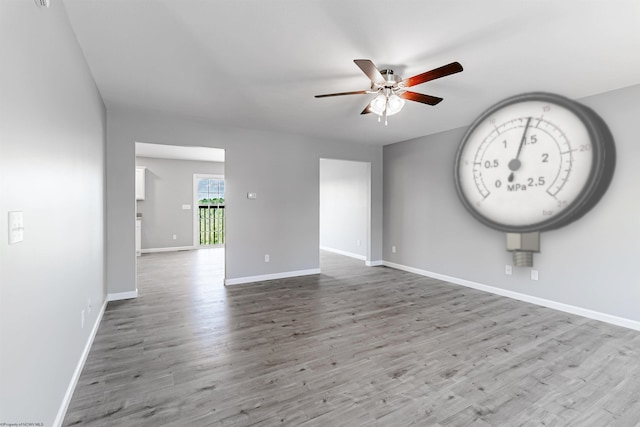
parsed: **1.4** MPa
